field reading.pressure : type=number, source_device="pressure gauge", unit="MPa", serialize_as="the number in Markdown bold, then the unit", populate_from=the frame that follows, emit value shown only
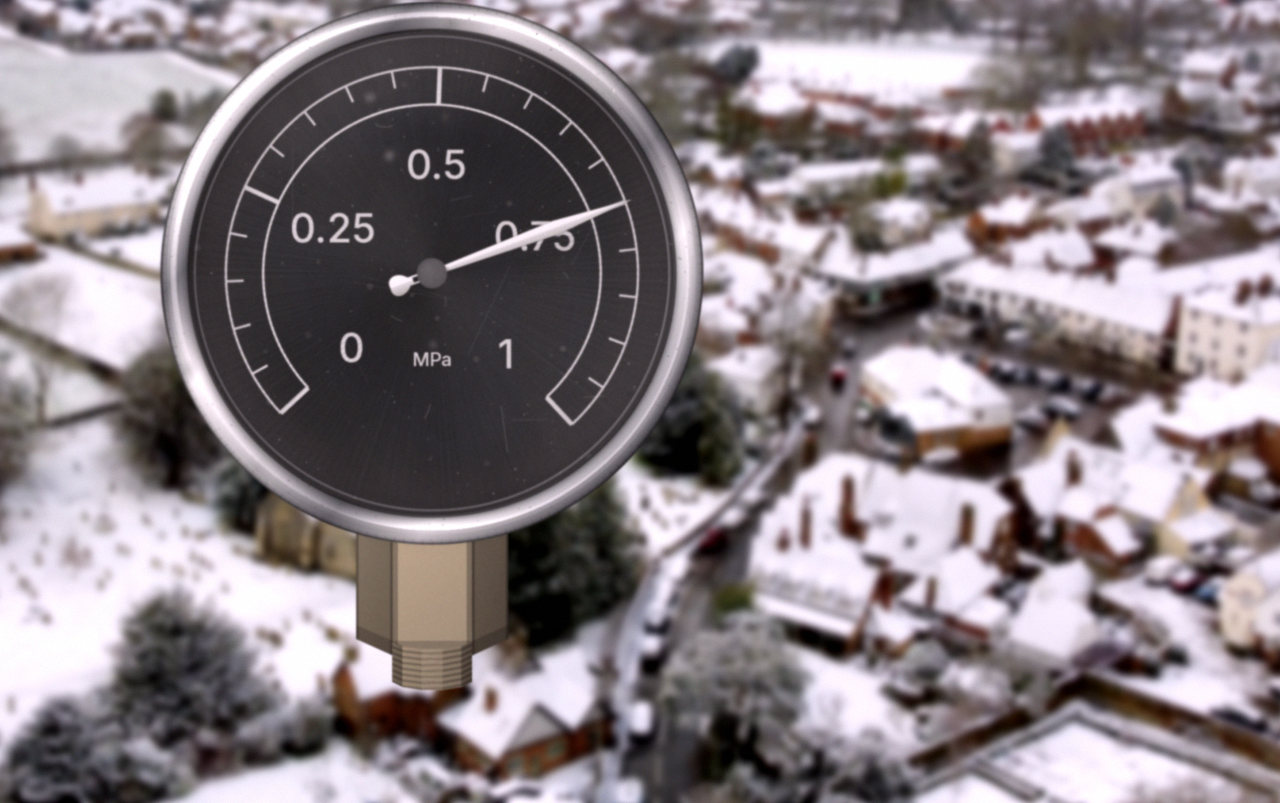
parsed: **0.75** MPa
